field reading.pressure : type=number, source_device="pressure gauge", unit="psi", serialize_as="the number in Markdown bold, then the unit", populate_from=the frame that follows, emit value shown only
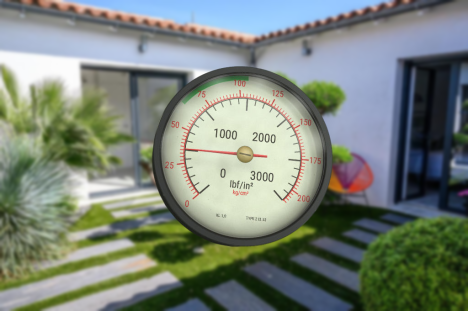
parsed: **500** psi
